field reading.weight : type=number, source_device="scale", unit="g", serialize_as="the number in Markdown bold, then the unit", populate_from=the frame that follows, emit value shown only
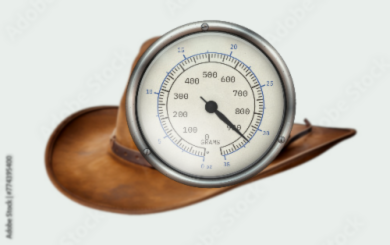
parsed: **900** g
